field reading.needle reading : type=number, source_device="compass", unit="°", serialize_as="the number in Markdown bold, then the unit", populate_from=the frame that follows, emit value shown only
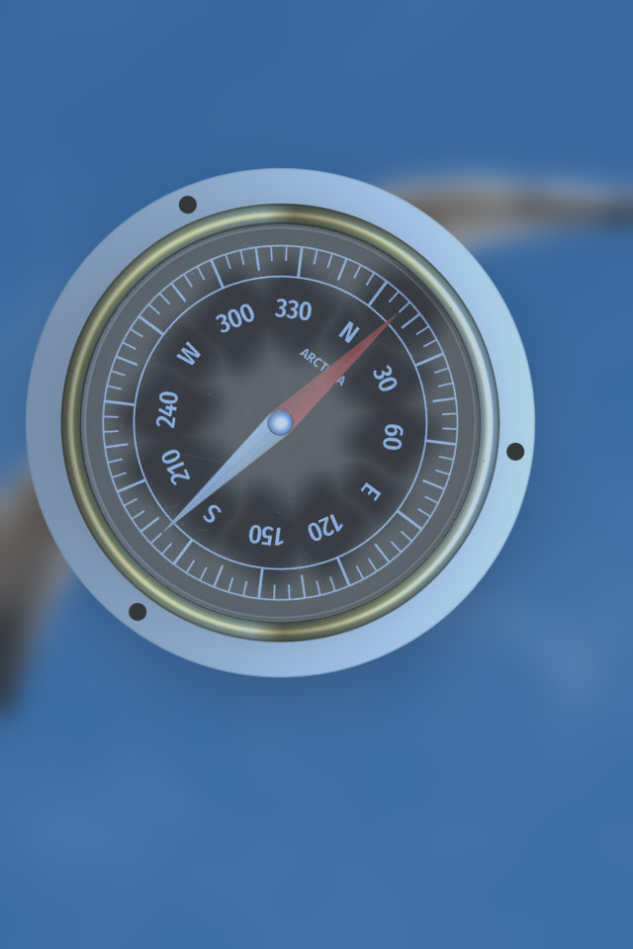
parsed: **10** °
